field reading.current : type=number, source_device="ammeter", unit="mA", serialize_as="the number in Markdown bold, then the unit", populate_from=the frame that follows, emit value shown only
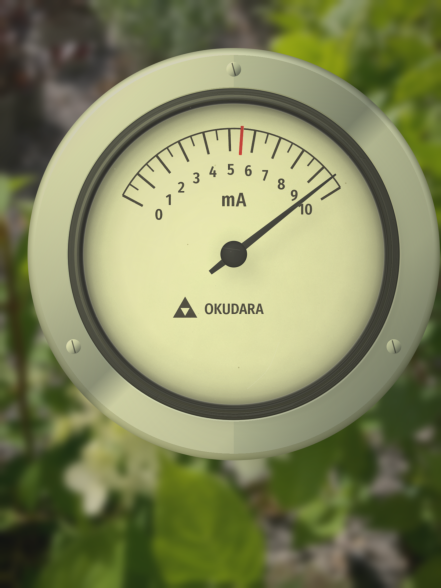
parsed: **9.5** mA
